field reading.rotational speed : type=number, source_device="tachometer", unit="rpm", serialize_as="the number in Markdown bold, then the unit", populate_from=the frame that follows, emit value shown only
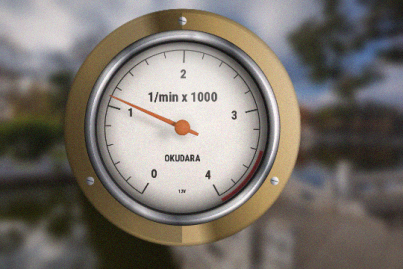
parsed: **1100** rpm
